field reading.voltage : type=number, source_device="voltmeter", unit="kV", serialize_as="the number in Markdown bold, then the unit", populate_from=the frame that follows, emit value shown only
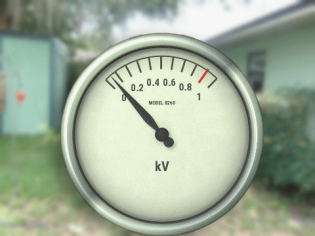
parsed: **0.05** kV
